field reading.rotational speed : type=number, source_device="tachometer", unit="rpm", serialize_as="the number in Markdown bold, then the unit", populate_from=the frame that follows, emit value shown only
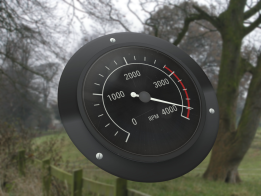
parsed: **3800** rpm
